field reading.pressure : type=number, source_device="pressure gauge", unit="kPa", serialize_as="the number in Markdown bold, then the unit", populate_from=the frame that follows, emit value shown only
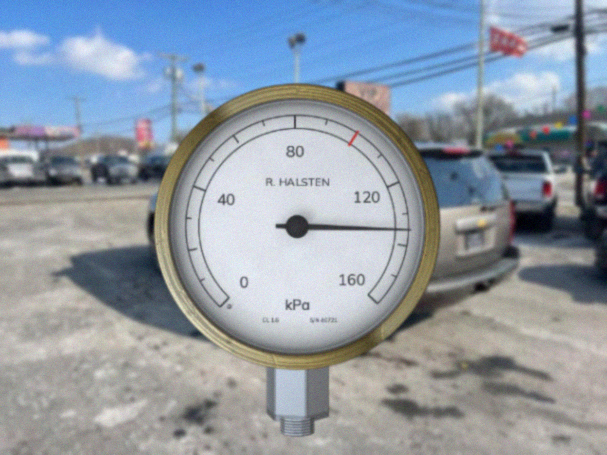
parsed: **135** kPa
